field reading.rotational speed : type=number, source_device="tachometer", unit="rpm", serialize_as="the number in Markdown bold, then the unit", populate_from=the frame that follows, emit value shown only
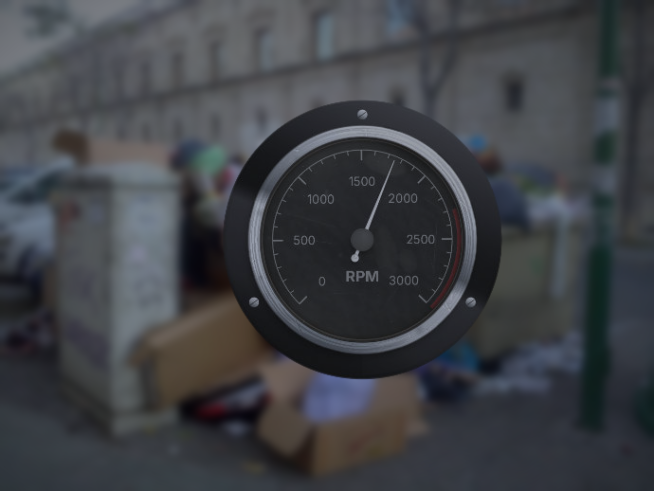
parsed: **1750** rpm
